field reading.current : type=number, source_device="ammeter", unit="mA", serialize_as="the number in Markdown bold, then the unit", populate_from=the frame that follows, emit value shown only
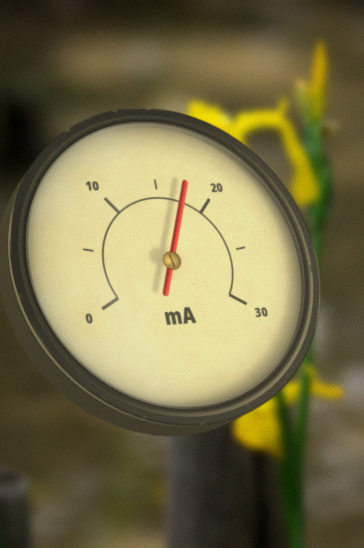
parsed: **17.5** mA
